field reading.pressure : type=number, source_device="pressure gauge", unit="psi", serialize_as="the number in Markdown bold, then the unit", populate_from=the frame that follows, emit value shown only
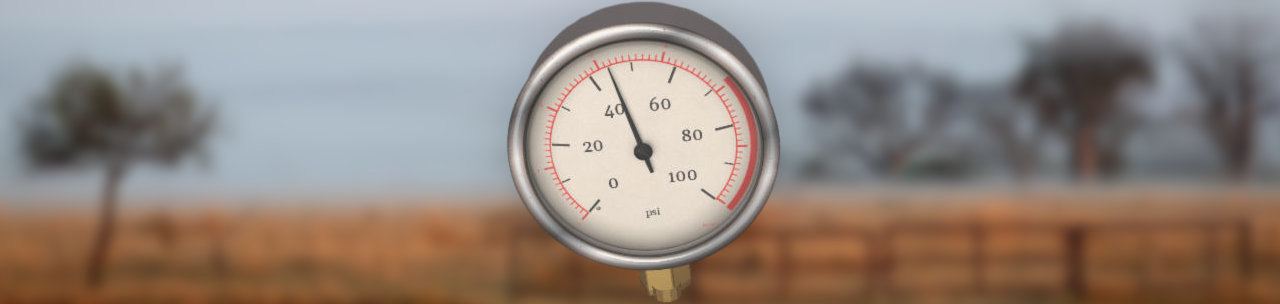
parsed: **45** psi
